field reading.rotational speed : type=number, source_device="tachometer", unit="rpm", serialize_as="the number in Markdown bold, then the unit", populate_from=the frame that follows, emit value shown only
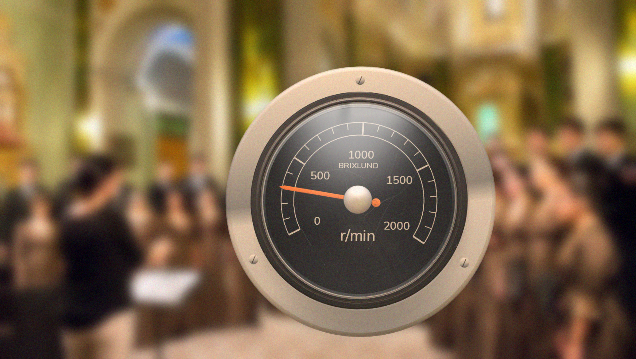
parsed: **300** rpm
